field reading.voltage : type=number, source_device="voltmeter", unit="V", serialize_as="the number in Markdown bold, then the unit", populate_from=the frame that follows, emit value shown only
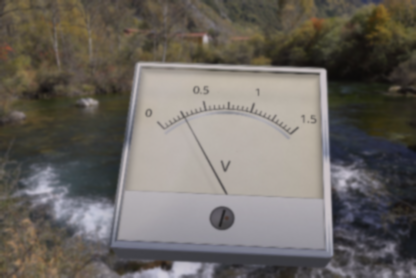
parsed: **0.25** V
